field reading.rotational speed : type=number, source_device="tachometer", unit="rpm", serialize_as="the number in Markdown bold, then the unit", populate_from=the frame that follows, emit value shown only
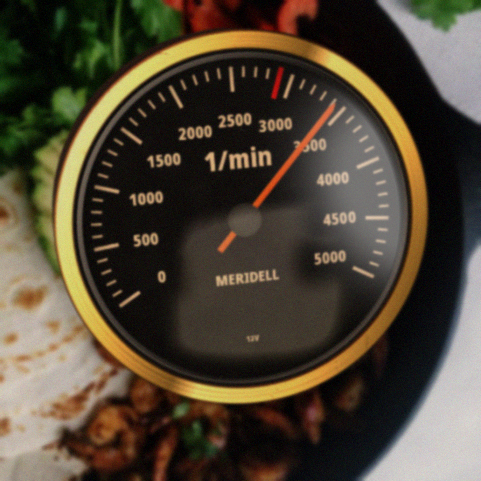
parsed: **3400** rpm
